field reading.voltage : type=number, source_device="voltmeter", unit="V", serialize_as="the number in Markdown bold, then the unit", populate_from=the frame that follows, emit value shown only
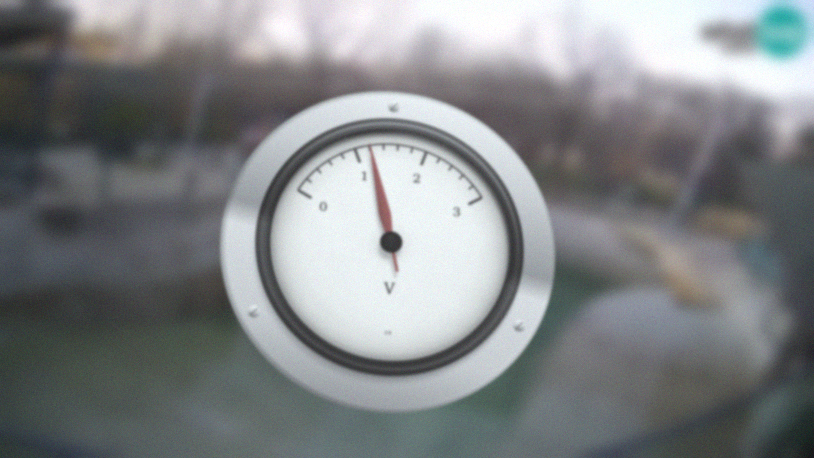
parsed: **1.2** V
